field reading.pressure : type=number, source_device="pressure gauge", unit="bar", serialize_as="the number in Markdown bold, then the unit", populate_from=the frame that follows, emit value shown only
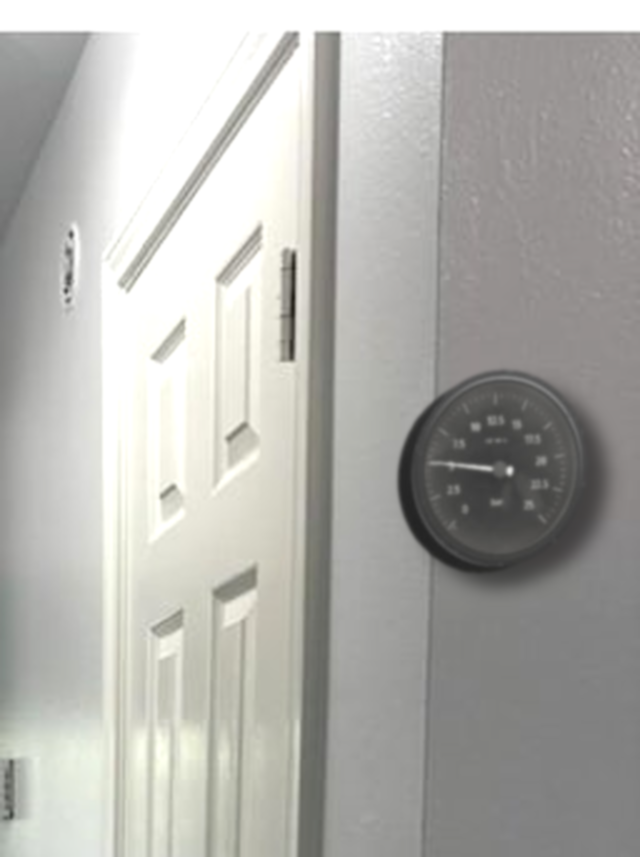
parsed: **5** bar
